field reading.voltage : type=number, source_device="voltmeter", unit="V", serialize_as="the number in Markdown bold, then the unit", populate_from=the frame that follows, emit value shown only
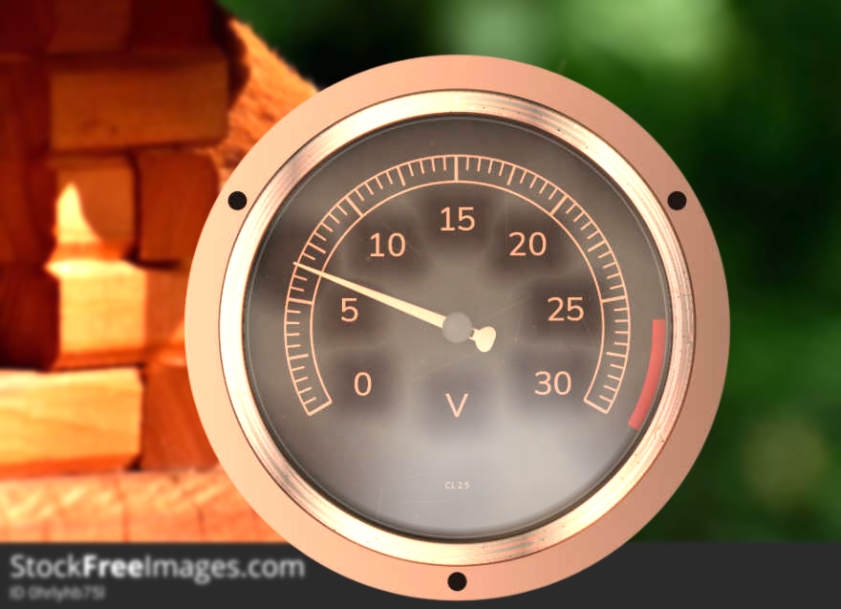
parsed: **6.5** V
